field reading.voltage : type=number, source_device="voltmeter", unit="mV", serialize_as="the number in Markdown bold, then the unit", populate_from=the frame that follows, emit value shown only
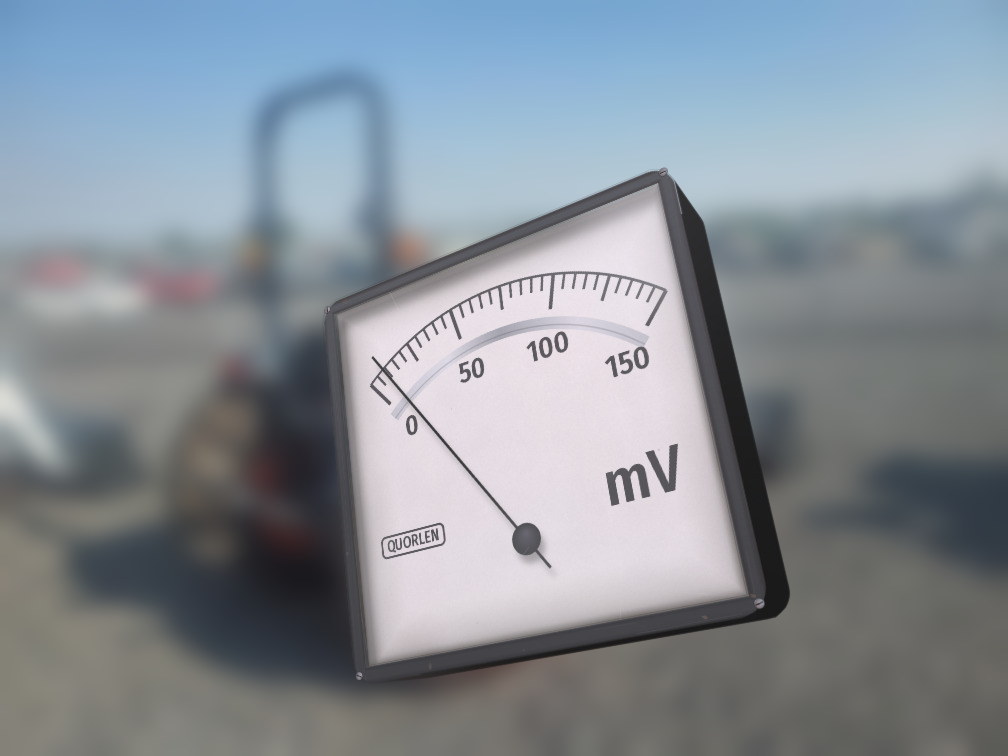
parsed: **10** mV
